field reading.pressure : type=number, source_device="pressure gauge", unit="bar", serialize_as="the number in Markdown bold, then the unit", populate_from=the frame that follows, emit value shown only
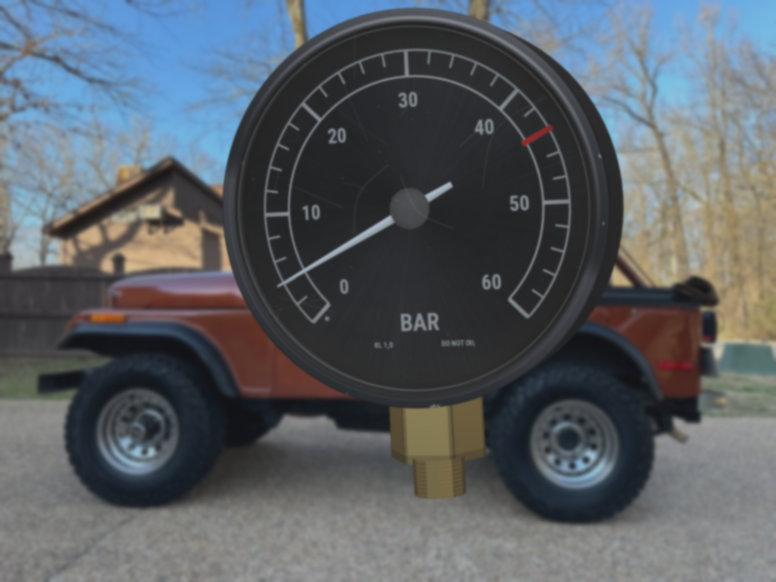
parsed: **4** bar
